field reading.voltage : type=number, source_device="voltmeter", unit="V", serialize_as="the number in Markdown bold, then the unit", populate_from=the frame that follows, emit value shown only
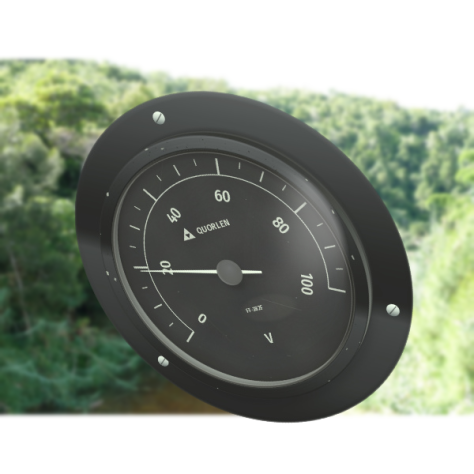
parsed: **20** V
